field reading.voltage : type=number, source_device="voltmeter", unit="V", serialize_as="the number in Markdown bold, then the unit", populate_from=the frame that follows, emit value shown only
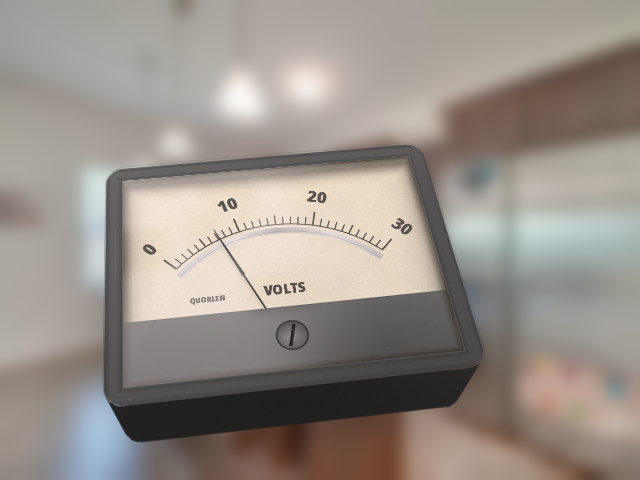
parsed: **7** V
